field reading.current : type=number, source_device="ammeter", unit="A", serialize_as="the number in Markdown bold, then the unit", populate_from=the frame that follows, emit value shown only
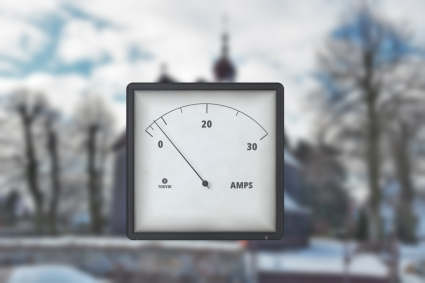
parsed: **7.5** A
